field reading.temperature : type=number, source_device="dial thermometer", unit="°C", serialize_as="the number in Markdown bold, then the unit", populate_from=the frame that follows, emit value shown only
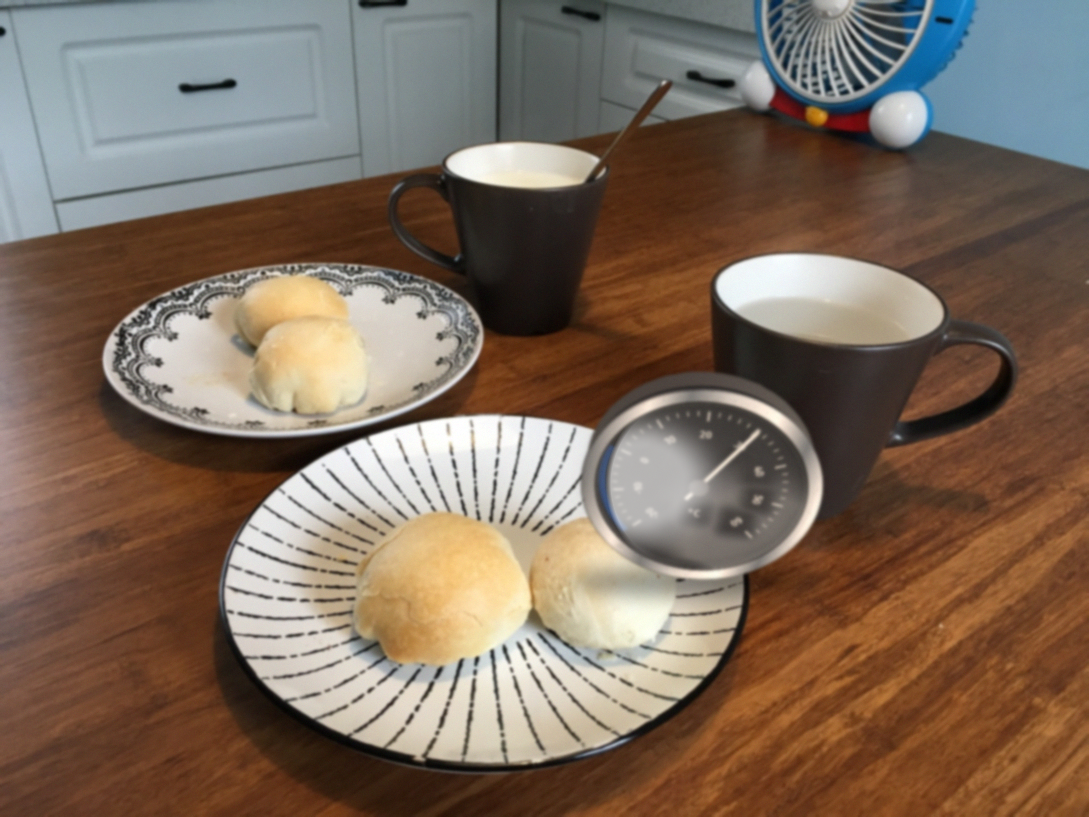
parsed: **30** °C
